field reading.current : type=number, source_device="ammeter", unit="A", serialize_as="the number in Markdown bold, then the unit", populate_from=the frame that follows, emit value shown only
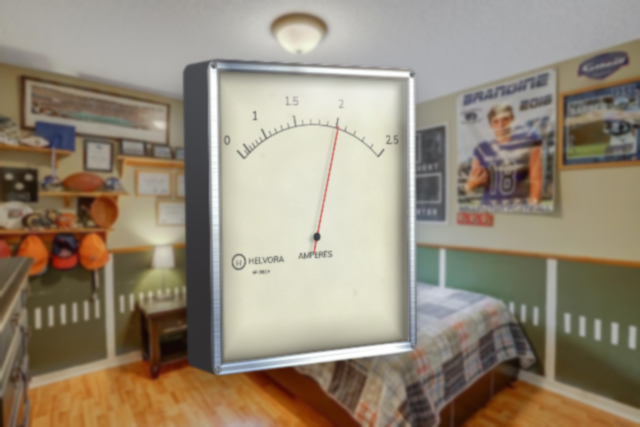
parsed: **2** A
